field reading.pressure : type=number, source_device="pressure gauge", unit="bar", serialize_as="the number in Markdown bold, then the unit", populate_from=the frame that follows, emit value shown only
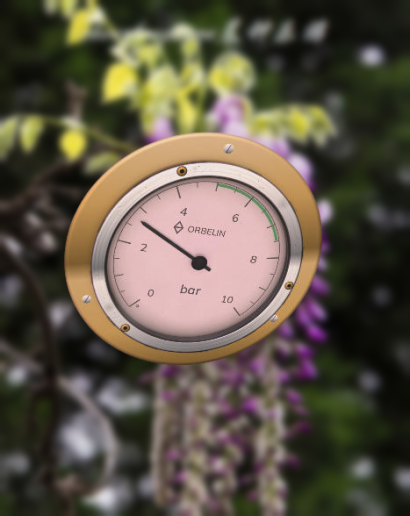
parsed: **2.75** bar
